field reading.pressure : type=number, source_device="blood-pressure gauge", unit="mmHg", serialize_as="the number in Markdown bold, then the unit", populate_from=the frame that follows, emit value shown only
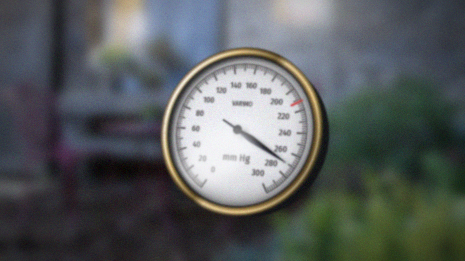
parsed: **270** mmHg
